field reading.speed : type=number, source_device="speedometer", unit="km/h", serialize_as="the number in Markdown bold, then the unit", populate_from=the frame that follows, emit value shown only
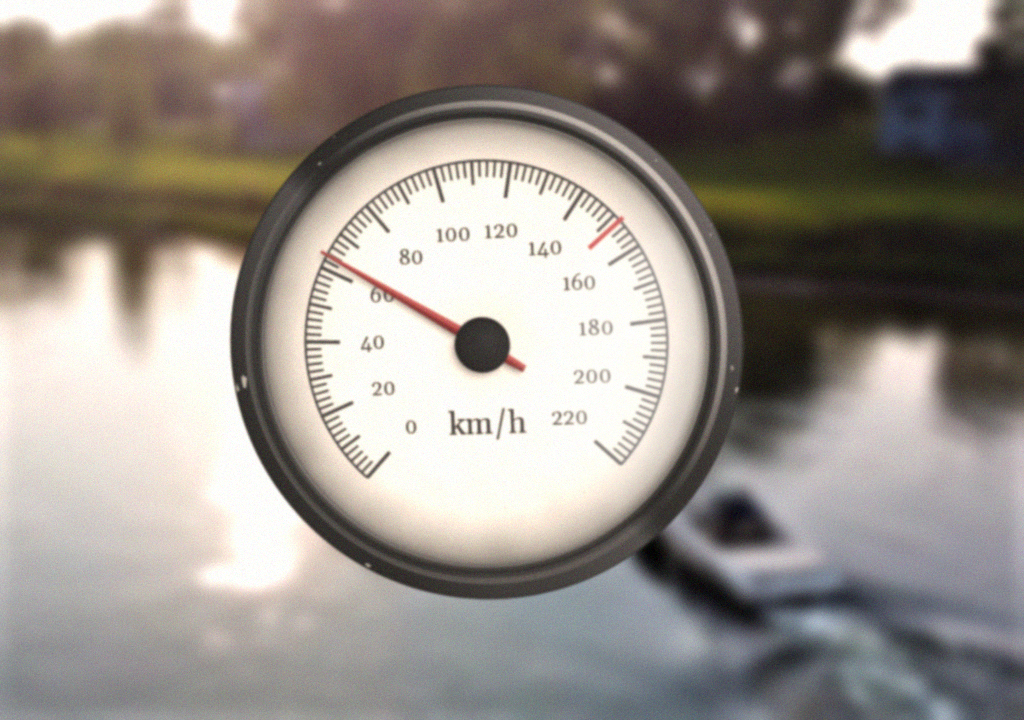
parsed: **64** km/h
